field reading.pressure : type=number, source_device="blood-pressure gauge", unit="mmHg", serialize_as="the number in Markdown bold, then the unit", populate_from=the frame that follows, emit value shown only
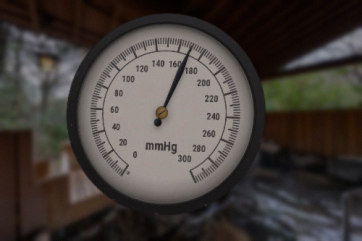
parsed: **170** mmHg
